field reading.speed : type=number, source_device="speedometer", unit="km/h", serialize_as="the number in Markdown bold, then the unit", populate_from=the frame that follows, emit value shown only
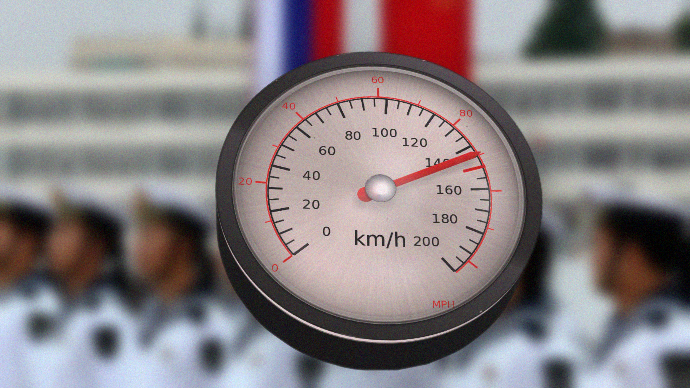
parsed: **145** km/h
